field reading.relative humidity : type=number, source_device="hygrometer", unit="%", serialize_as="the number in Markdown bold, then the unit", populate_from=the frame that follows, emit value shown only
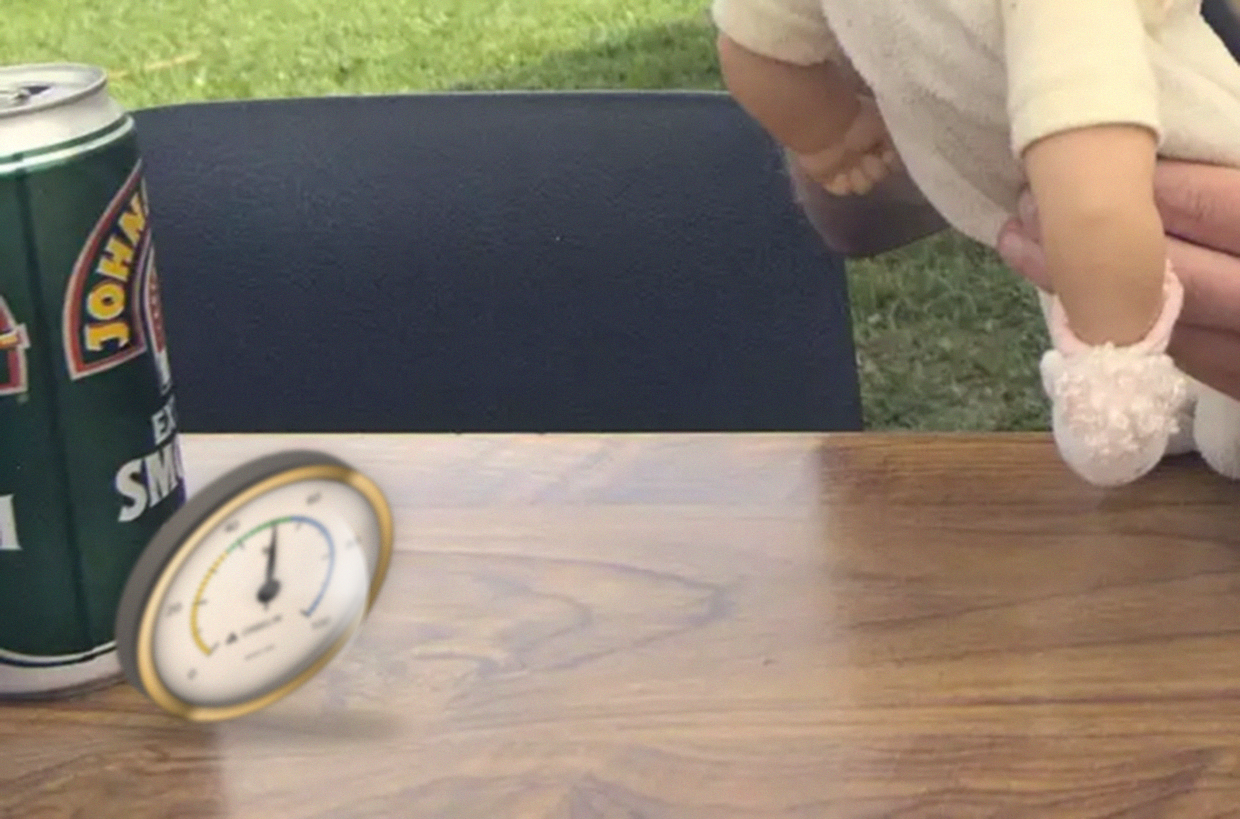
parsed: **50** %
